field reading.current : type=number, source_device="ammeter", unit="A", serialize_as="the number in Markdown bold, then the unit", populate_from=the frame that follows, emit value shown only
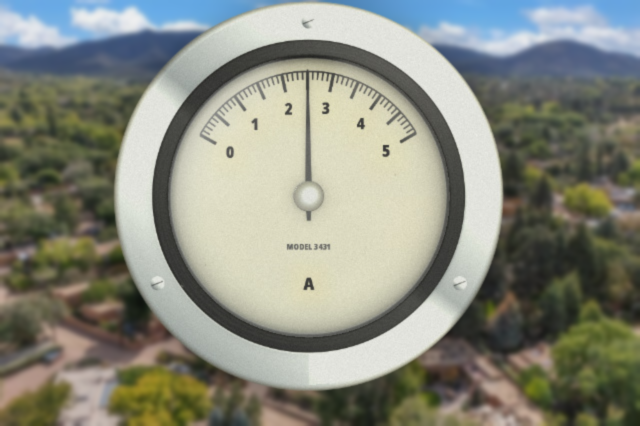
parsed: **2.5** A
